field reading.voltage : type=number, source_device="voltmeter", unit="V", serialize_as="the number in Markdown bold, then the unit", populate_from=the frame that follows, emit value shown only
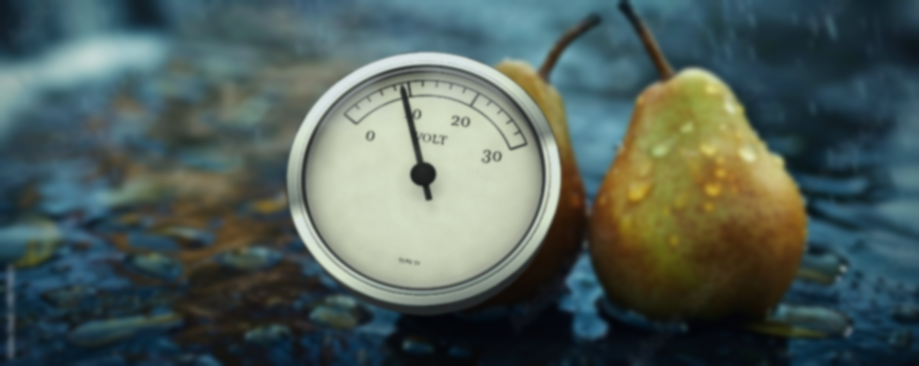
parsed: **9** V
